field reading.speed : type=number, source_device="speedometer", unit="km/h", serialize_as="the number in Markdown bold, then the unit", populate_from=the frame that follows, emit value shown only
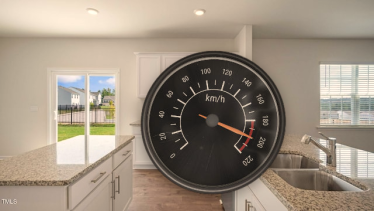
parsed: **200** km/h
